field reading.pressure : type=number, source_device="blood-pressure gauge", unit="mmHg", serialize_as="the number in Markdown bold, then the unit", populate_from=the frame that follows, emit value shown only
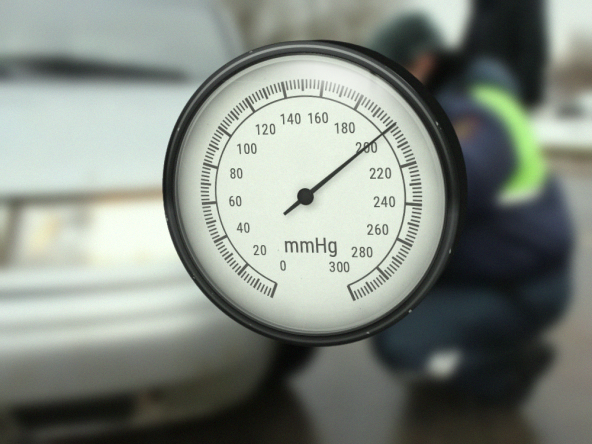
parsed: **200** mmHg
